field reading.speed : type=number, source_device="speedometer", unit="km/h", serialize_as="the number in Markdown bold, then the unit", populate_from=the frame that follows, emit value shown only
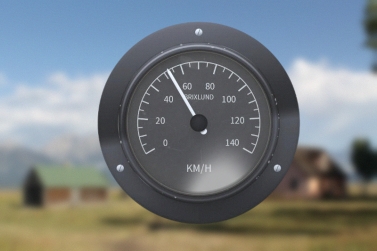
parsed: **52.5** km/h
